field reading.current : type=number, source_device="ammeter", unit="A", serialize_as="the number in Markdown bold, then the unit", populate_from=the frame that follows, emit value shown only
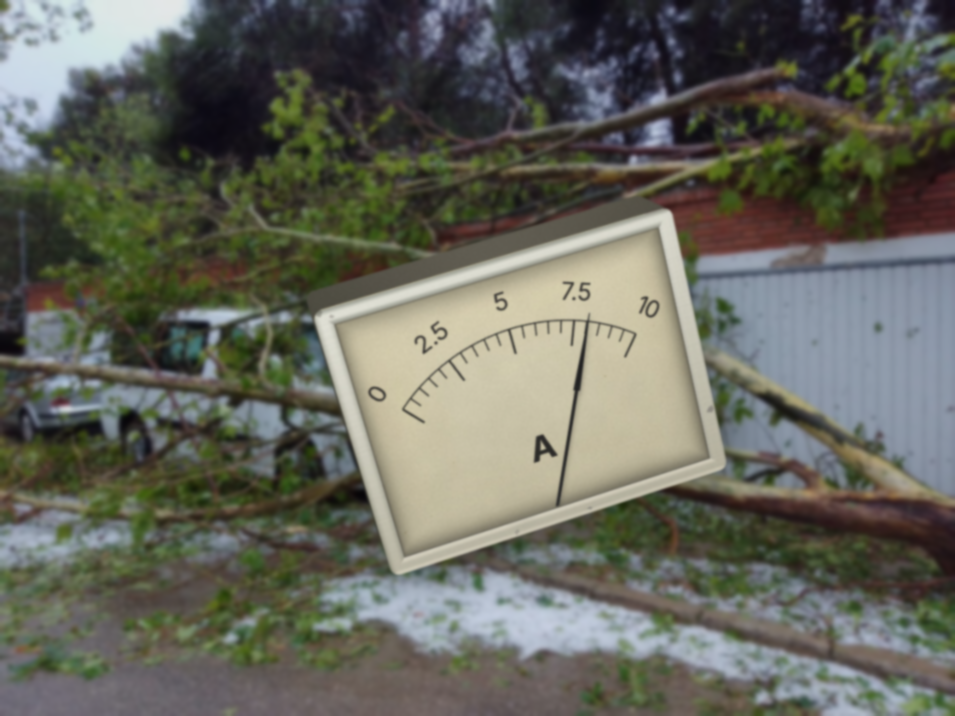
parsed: **8** A
